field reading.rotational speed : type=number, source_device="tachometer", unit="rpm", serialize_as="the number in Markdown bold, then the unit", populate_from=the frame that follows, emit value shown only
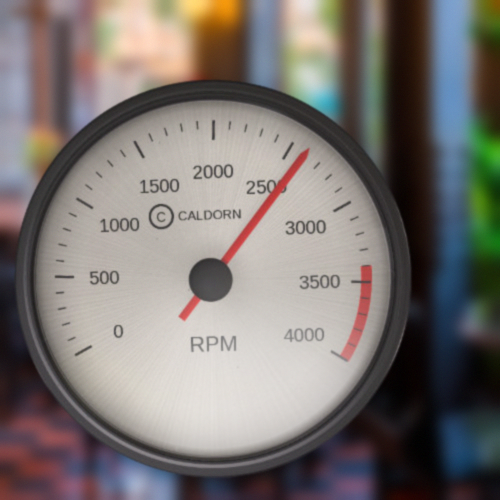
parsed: **2600** rpm
